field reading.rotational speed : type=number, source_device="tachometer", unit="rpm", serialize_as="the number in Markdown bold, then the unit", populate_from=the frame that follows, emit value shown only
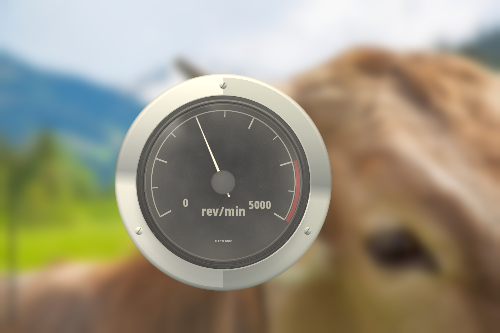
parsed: **2000** rpm
